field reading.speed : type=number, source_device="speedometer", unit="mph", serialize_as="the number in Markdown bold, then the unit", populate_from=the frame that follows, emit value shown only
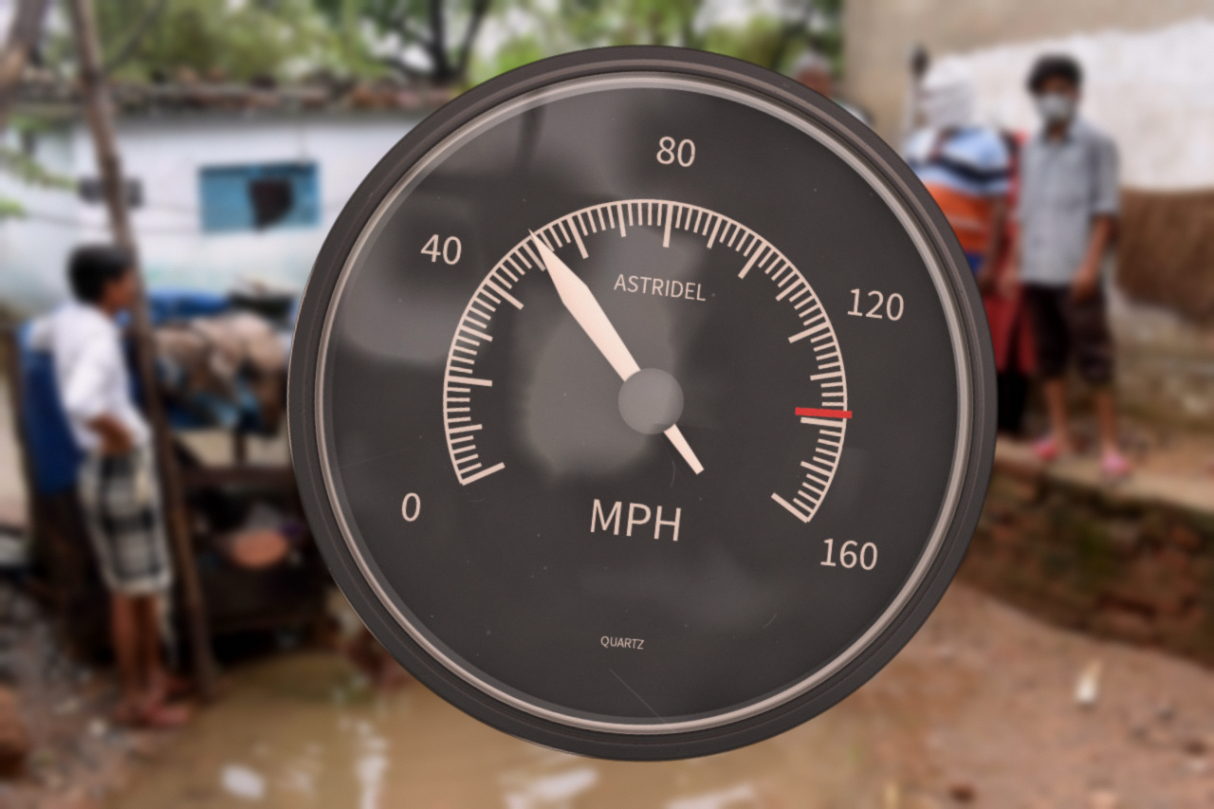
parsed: **52** mph
